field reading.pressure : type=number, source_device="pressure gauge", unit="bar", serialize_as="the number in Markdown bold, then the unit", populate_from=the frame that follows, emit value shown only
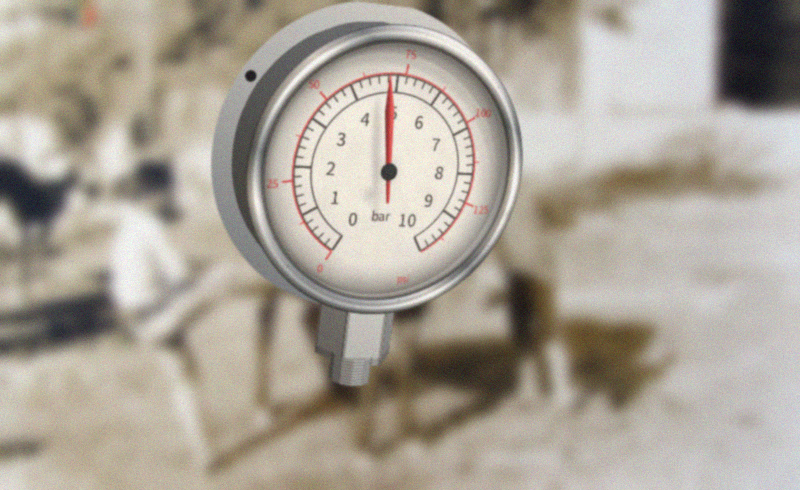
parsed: **4.8** bar
